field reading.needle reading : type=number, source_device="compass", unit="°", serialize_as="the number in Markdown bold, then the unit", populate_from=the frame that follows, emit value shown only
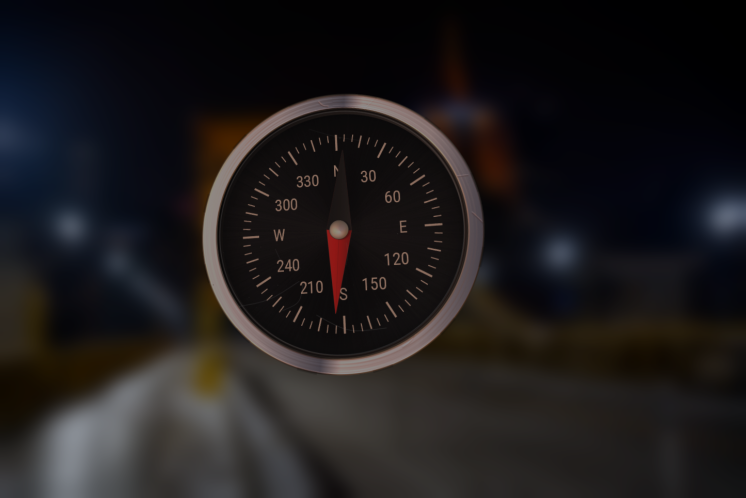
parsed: **185** °
